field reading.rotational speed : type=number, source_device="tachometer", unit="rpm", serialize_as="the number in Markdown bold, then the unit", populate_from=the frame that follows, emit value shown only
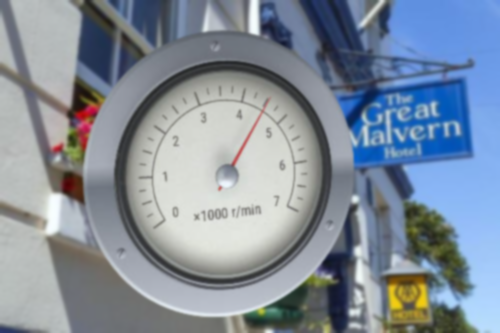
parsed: **4500** rpm
